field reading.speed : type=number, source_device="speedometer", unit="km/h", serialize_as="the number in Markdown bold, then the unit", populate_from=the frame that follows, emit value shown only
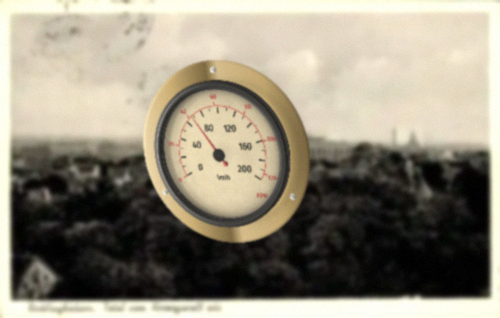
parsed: **70** km/h
